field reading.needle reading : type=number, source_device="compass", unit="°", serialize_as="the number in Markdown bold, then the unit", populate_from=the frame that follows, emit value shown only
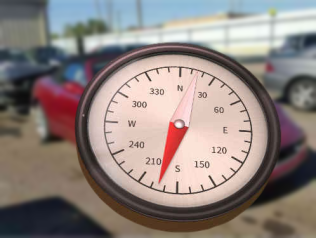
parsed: **195** °
